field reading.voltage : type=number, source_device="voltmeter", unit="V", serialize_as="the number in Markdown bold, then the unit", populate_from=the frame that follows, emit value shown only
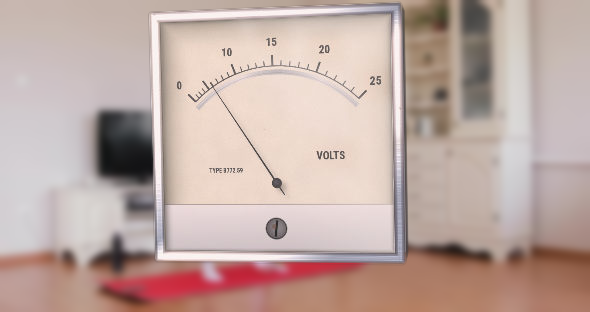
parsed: **6** V
